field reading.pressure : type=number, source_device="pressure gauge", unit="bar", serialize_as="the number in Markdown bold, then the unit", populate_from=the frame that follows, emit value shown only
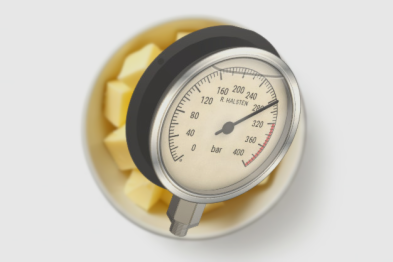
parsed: **280** bar
